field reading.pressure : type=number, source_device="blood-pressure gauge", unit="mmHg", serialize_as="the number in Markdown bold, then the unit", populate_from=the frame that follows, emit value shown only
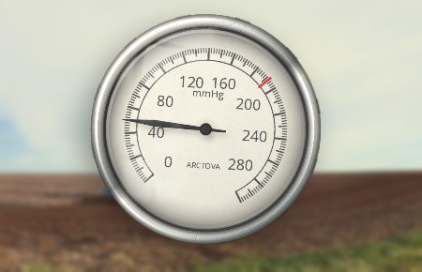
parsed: **50** mmHg
